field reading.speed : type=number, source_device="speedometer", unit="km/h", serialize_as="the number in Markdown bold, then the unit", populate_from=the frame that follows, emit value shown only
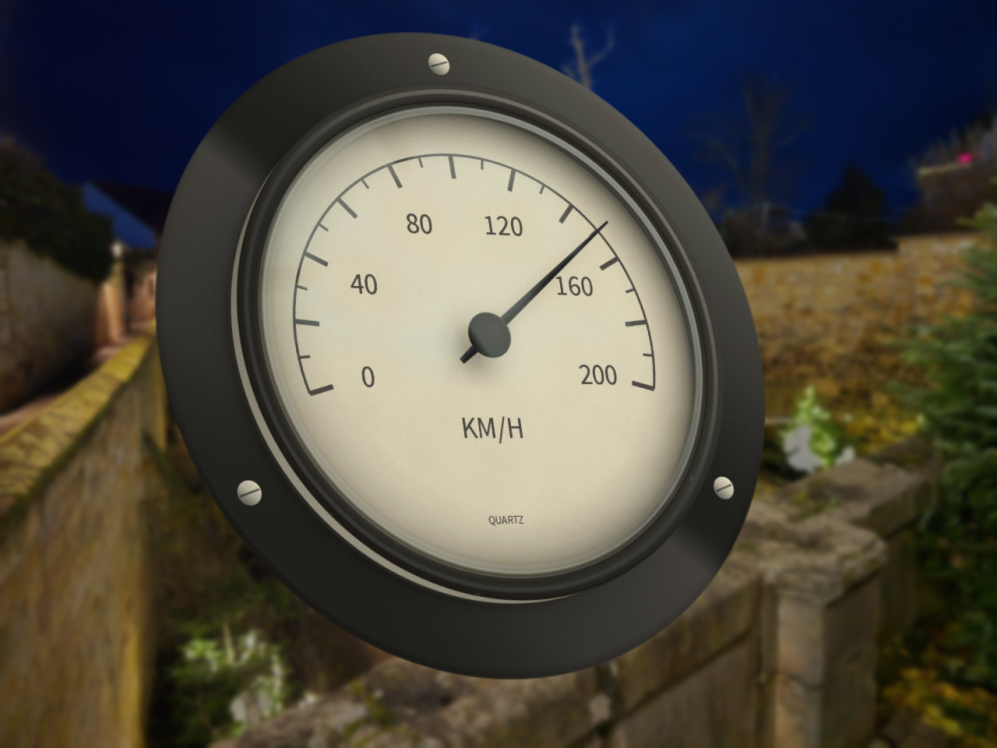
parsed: **150** km/h
